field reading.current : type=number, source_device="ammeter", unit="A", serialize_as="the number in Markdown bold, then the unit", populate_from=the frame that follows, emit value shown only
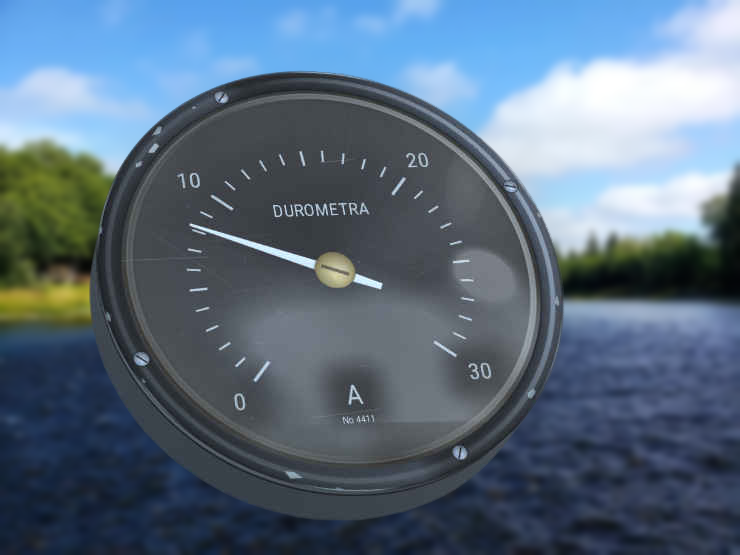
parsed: **8** A
